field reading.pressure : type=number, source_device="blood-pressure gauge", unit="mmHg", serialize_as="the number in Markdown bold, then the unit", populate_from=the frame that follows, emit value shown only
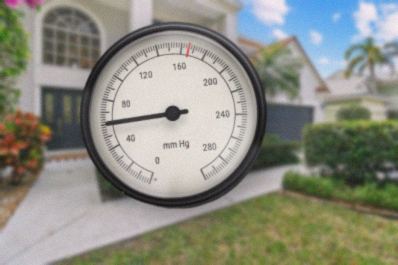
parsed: **60** mmHg
